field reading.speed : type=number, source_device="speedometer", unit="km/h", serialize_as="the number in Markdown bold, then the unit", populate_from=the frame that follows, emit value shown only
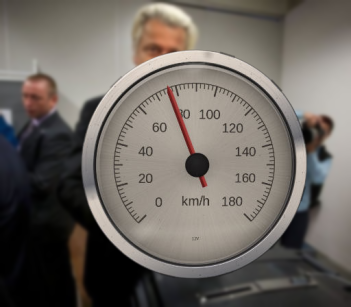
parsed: **76** km/h
